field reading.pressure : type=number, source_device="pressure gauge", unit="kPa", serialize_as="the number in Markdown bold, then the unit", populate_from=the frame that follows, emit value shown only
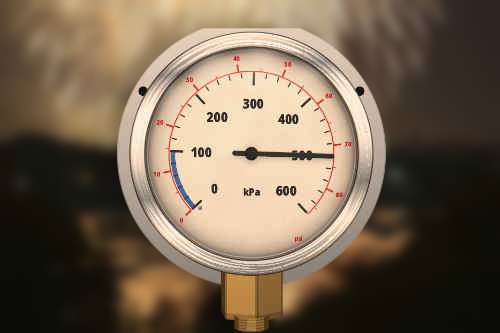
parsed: **500** kPa
